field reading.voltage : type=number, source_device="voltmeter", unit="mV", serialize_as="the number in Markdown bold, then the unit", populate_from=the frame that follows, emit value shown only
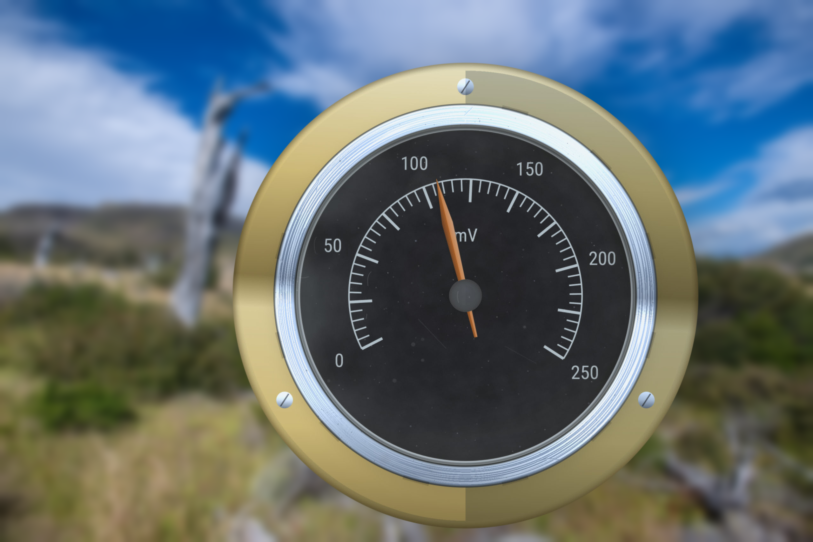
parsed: **107.5** mV
